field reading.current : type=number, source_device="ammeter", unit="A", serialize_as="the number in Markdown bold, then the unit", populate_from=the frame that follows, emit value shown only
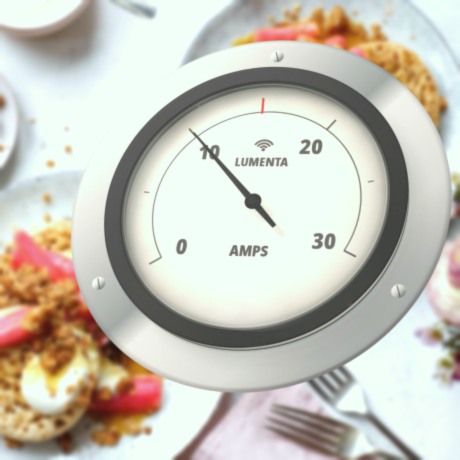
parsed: **10** A
